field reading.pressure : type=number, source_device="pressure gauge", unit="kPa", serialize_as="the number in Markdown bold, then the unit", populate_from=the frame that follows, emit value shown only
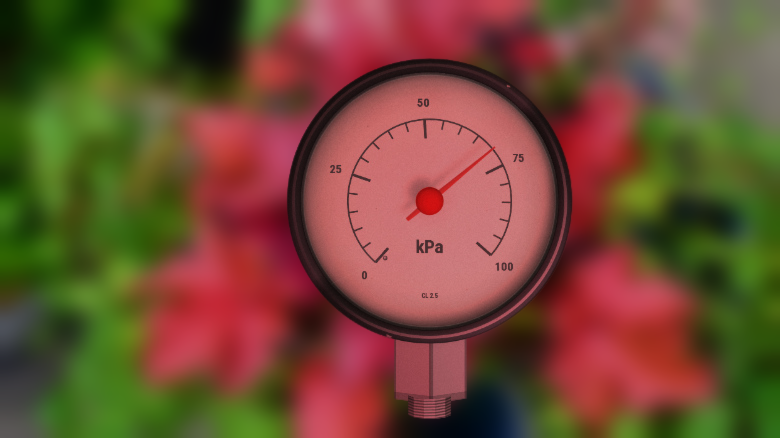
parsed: **70** kPa
